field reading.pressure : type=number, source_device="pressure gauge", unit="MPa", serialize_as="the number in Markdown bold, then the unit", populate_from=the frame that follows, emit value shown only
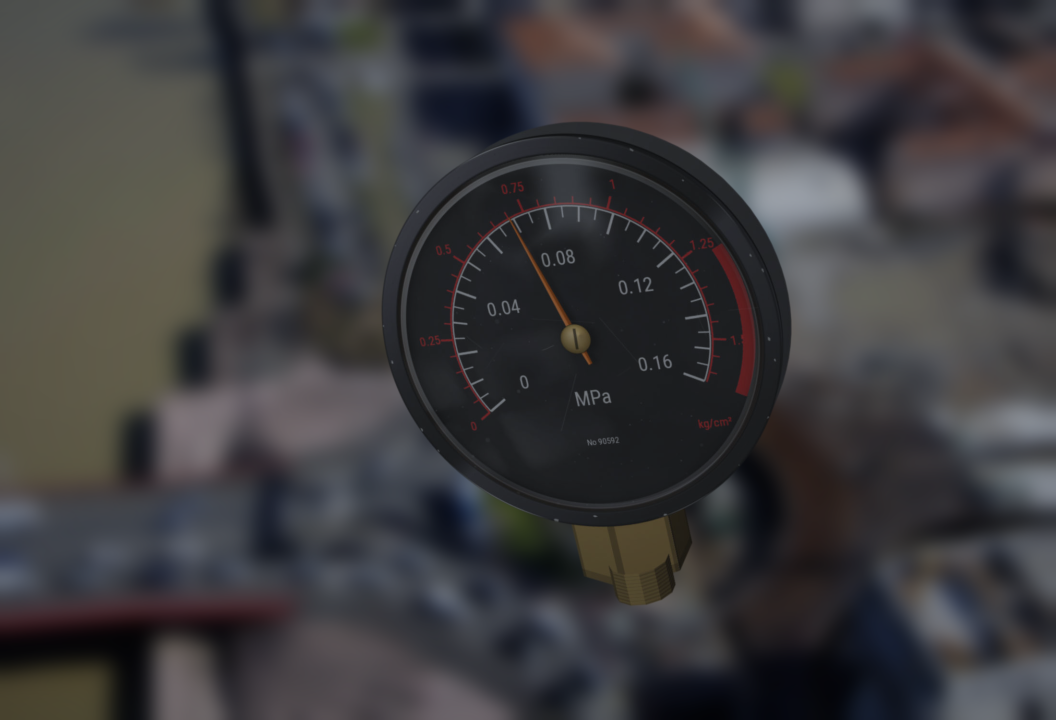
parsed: **0.07** MPa
